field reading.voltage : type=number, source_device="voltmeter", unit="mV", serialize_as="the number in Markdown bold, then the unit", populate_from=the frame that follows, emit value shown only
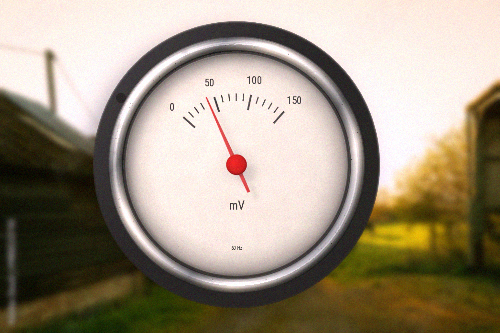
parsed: **40** mV
